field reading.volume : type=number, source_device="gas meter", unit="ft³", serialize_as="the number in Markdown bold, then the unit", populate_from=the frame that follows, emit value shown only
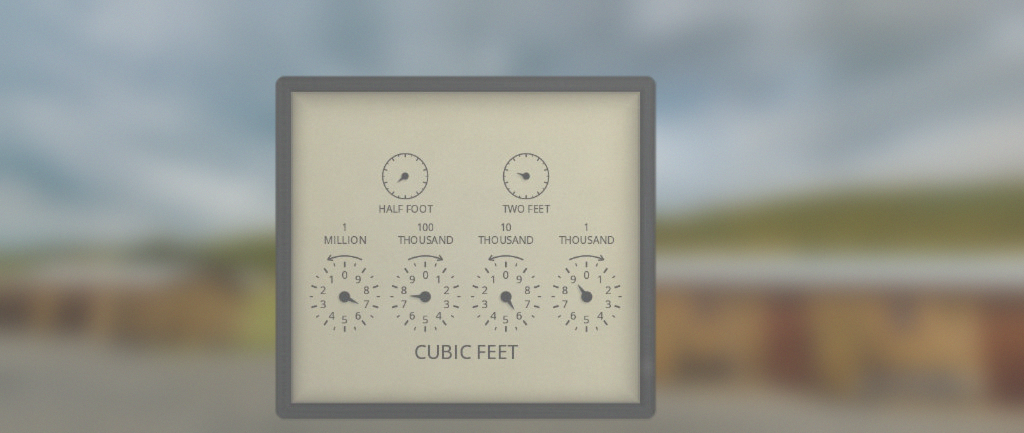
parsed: **675900** ft³
